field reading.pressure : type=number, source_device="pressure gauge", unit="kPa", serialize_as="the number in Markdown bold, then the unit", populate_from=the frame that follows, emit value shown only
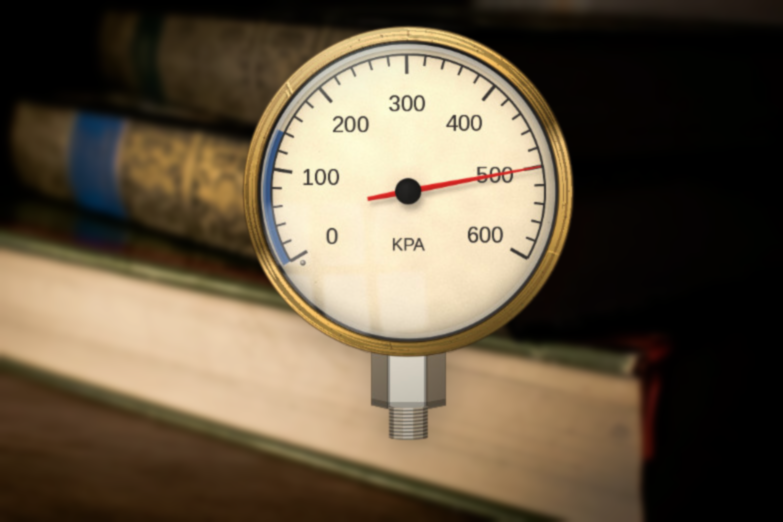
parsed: **500** kPa
